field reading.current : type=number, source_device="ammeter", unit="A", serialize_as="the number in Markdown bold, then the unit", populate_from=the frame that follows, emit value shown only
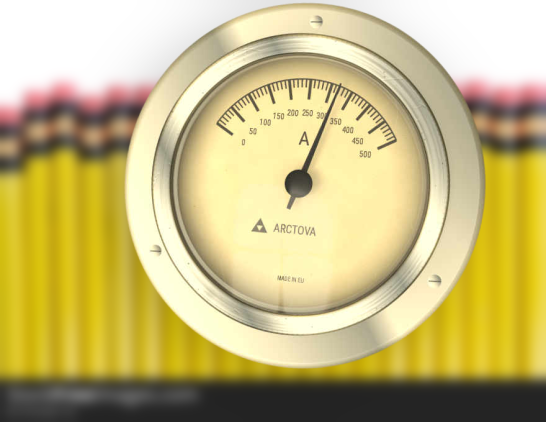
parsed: **320** A
